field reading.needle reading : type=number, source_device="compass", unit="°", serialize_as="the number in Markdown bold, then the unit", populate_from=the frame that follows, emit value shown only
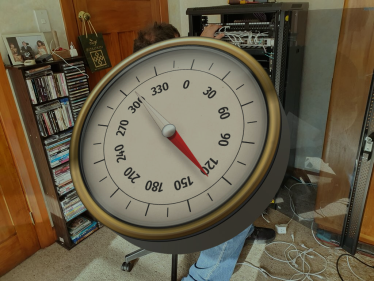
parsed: **127.5** °
